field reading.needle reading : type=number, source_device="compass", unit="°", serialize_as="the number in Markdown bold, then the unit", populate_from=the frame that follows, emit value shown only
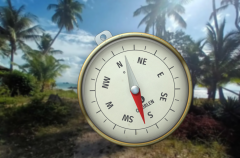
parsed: **195** °
